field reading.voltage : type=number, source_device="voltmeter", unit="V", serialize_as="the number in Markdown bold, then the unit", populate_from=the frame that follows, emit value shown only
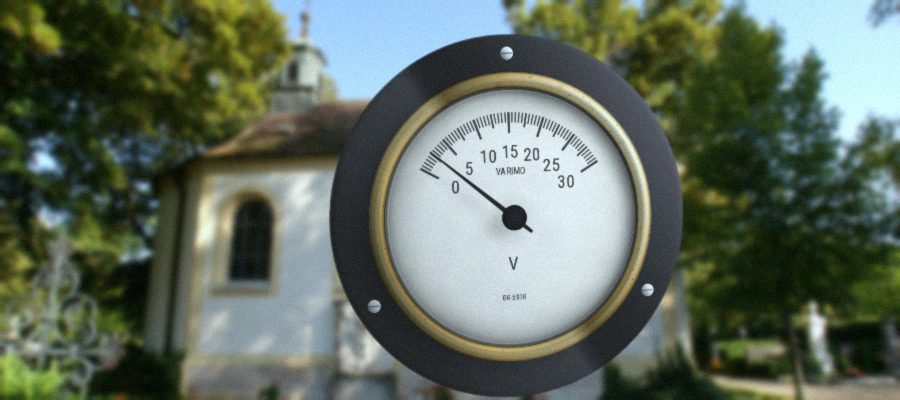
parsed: **2.5** V
